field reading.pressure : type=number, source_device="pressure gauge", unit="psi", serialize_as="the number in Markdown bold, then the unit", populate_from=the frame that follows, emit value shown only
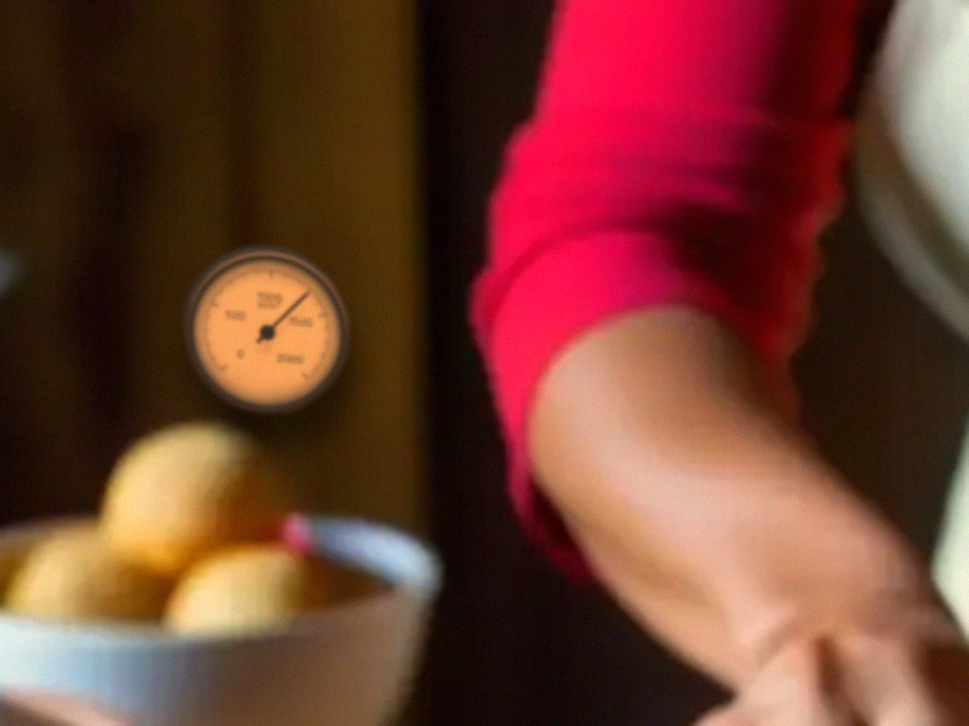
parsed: **1300** psi
